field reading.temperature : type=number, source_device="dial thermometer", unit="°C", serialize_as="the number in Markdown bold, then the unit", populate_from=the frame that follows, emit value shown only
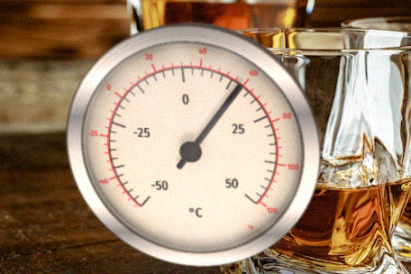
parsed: **15** °C
